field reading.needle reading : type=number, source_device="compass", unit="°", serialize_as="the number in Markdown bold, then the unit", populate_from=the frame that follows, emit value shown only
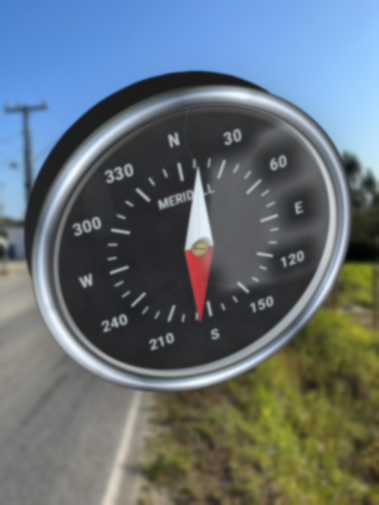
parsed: **190** °
